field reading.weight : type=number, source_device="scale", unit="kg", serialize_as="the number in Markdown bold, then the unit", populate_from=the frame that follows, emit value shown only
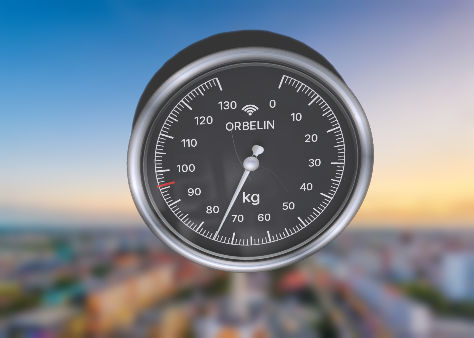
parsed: **75** kg
